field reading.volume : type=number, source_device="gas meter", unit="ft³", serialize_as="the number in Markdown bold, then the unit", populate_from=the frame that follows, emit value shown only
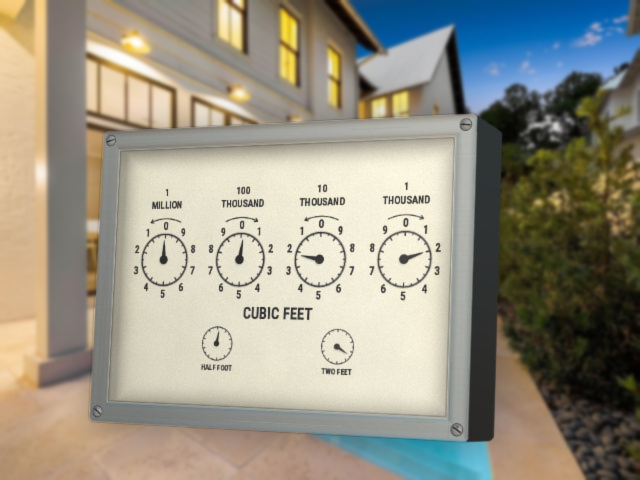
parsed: **2200** ft³
